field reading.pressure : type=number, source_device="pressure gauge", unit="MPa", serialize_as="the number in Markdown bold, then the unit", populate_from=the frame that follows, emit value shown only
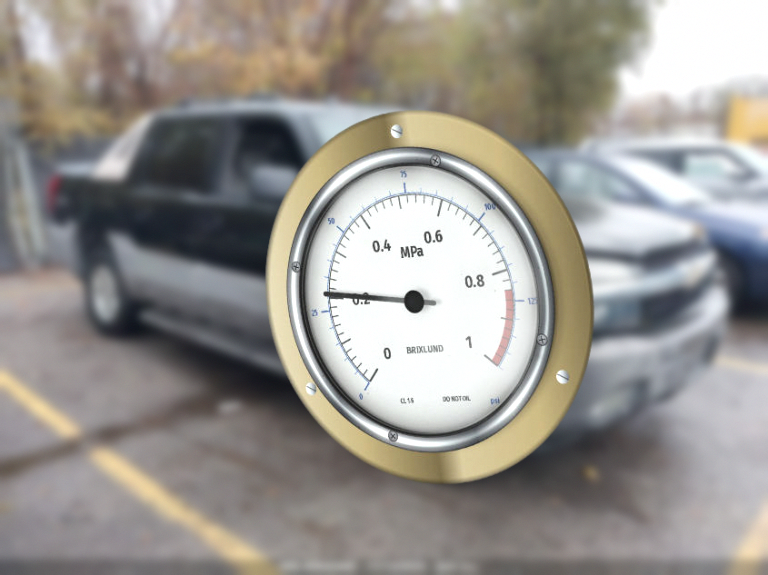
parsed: **0.21** MPa
